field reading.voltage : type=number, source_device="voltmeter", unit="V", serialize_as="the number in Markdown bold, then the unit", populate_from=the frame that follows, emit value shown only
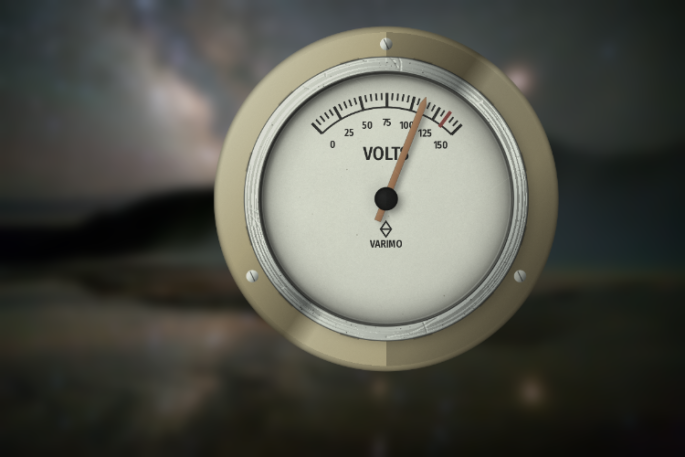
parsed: **110** V
